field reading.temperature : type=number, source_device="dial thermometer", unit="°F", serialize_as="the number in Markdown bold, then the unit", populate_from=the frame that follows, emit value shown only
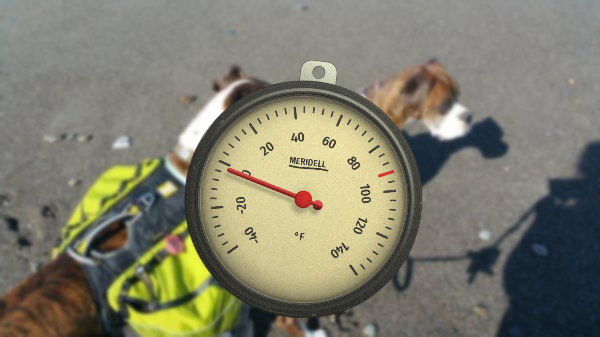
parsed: **-2** °F
